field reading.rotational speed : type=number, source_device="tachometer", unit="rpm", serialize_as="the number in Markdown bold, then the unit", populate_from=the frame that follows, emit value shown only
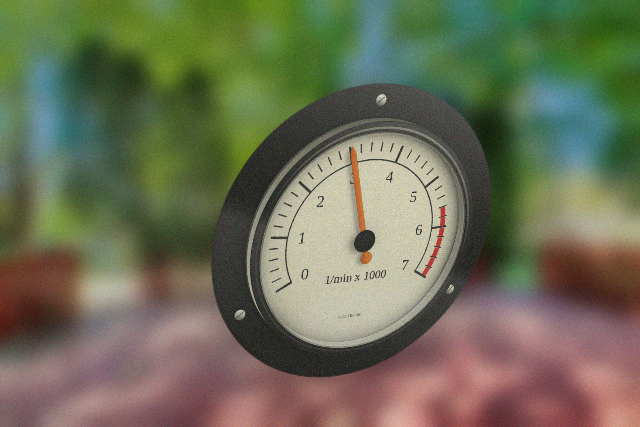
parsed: **3000** rpm
